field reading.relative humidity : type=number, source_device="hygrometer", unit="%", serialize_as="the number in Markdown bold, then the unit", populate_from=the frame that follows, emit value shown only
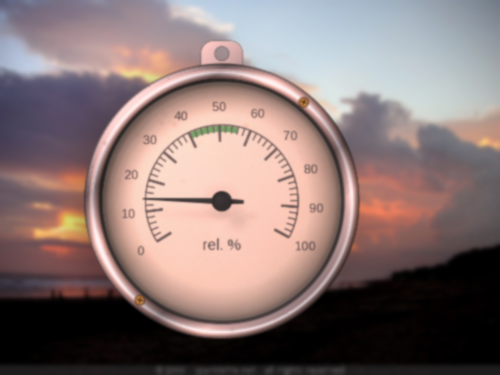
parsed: **14** %
